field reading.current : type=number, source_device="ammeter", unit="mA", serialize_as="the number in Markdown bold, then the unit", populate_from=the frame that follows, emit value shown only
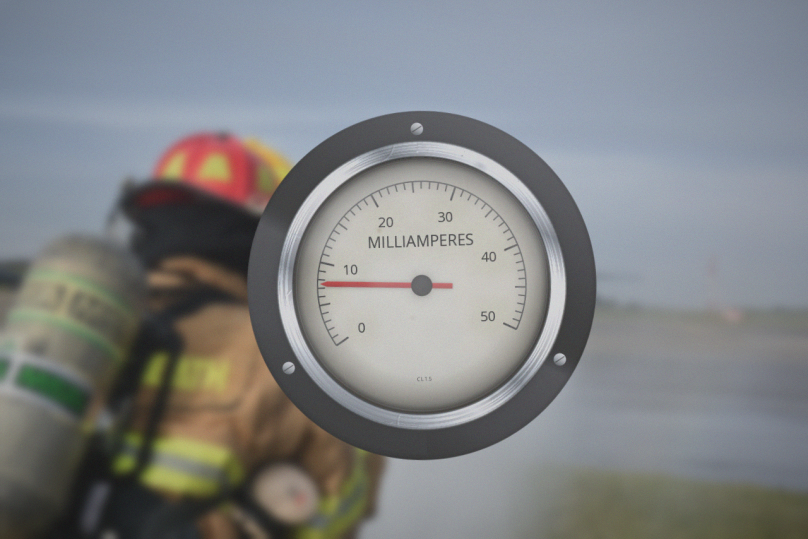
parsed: **7.5** mA
